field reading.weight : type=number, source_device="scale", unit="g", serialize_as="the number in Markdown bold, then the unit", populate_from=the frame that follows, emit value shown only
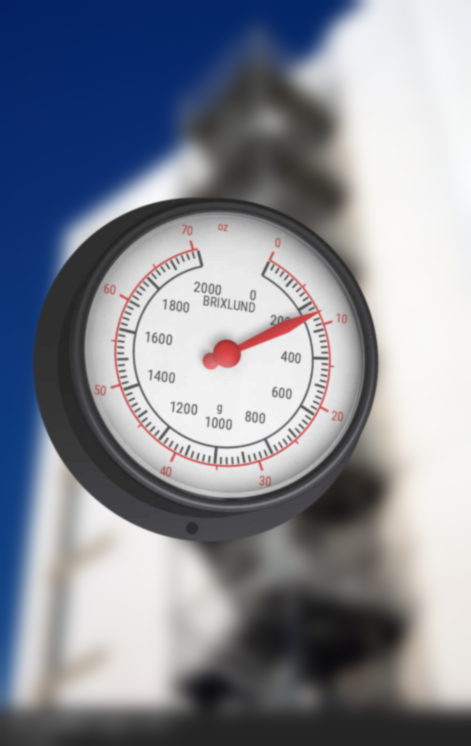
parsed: **240** g
